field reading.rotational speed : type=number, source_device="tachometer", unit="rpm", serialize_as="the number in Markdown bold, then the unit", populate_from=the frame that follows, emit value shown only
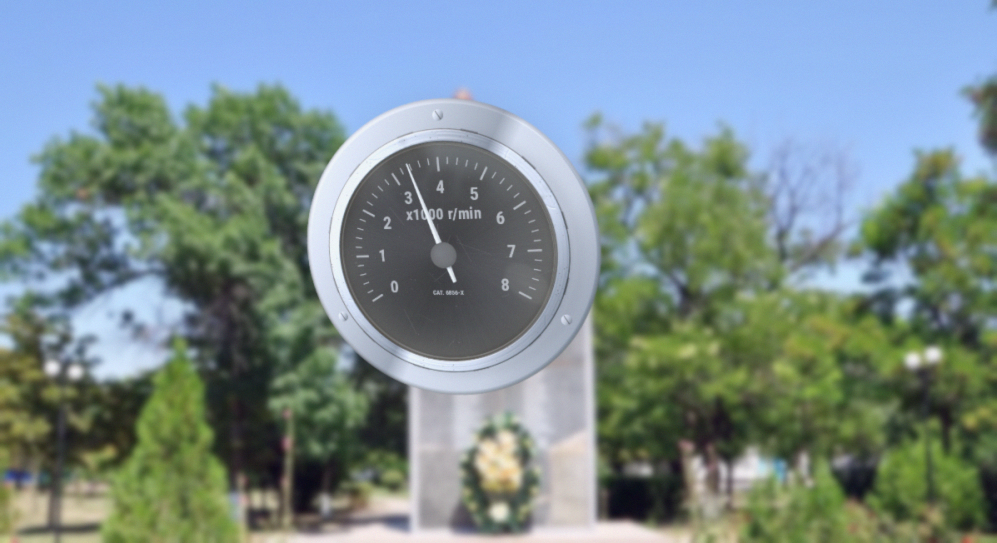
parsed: **3400** rpm
